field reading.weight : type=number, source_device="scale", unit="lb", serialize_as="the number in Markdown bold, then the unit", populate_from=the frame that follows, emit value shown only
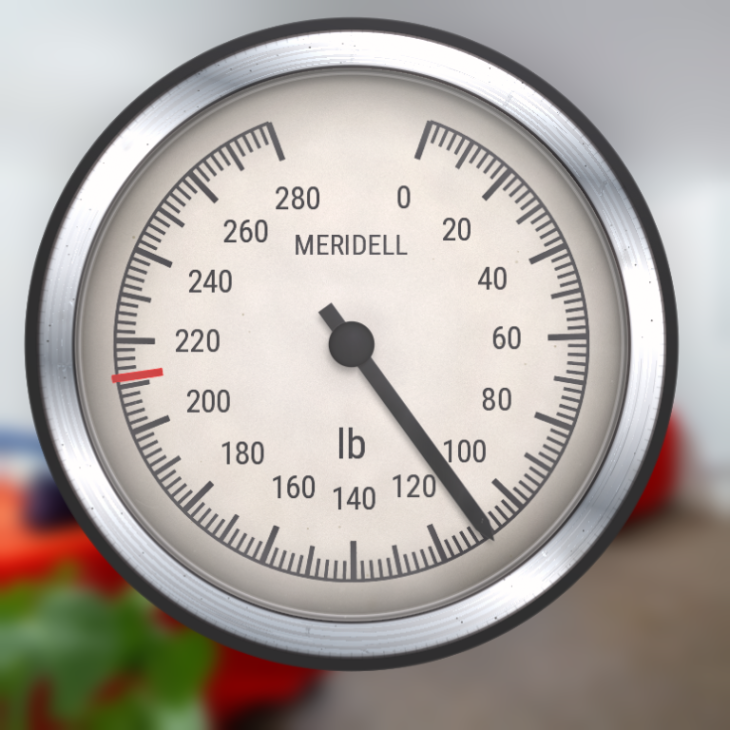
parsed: **109** lb
